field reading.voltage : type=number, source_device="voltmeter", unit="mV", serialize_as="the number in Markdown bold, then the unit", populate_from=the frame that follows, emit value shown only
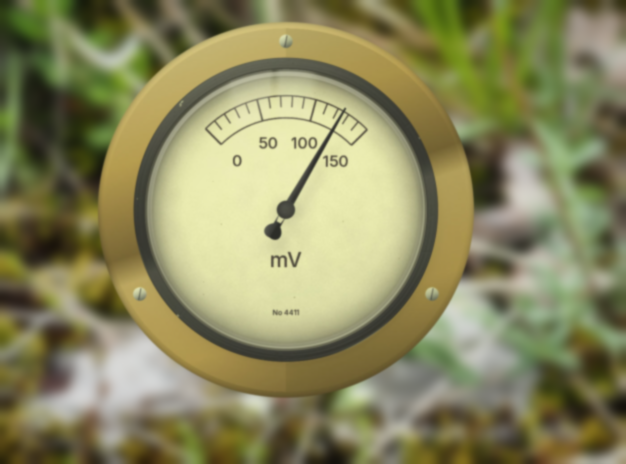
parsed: **125** mV
